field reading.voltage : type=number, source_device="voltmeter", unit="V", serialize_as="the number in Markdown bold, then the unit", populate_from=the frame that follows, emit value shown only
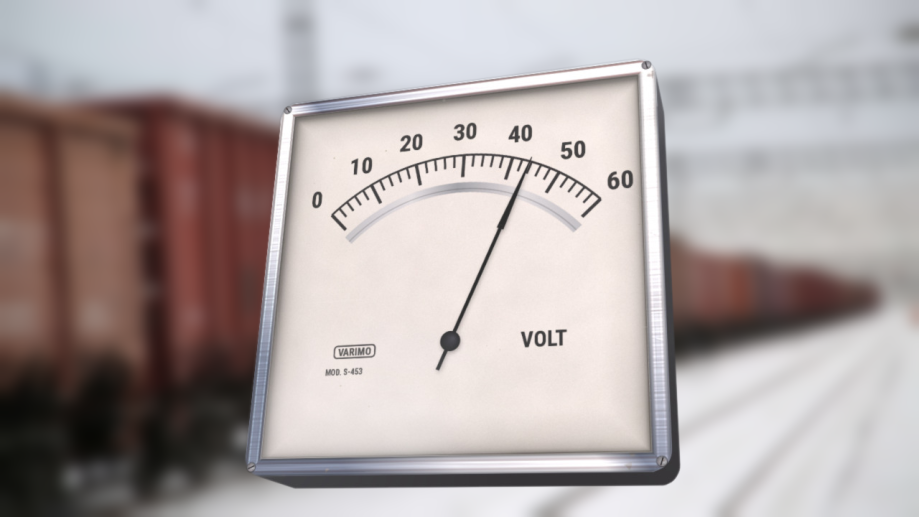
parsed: **44** V
